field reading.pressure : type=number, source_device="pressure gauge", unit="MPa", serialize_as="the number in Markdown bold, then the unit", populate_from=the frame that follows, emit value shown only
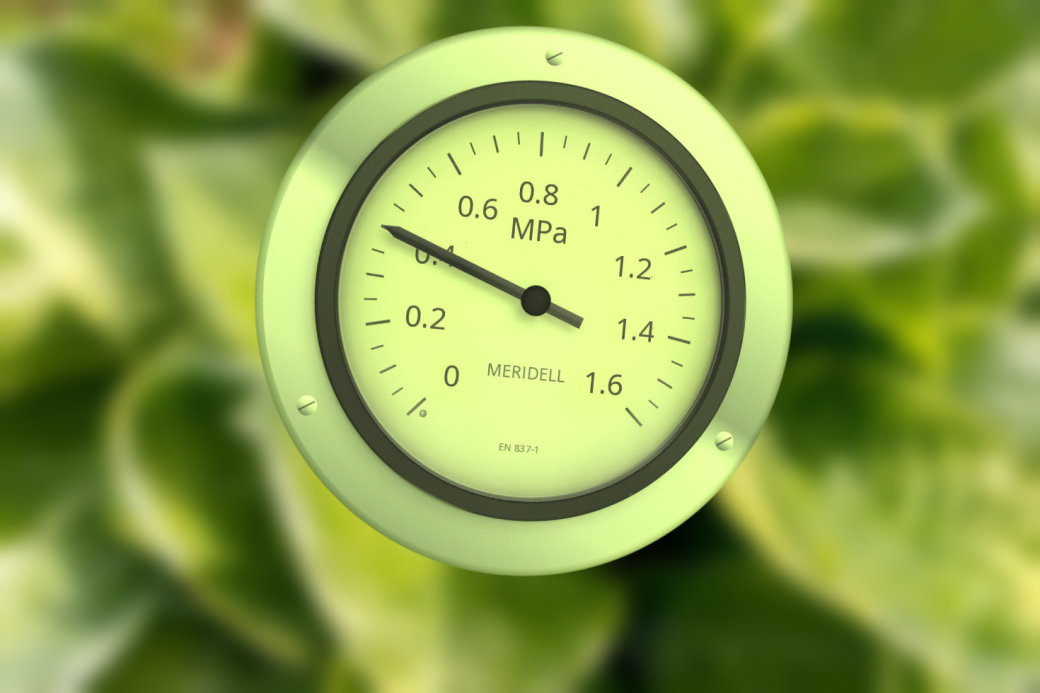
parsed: **0.4** MPa
